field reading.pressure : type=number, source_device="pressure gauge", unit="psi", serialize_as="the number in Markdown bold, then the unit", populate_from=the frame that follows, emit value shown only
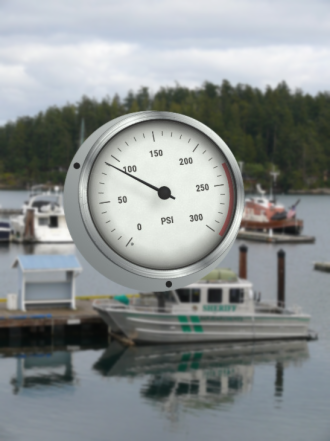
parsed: **90** psi
